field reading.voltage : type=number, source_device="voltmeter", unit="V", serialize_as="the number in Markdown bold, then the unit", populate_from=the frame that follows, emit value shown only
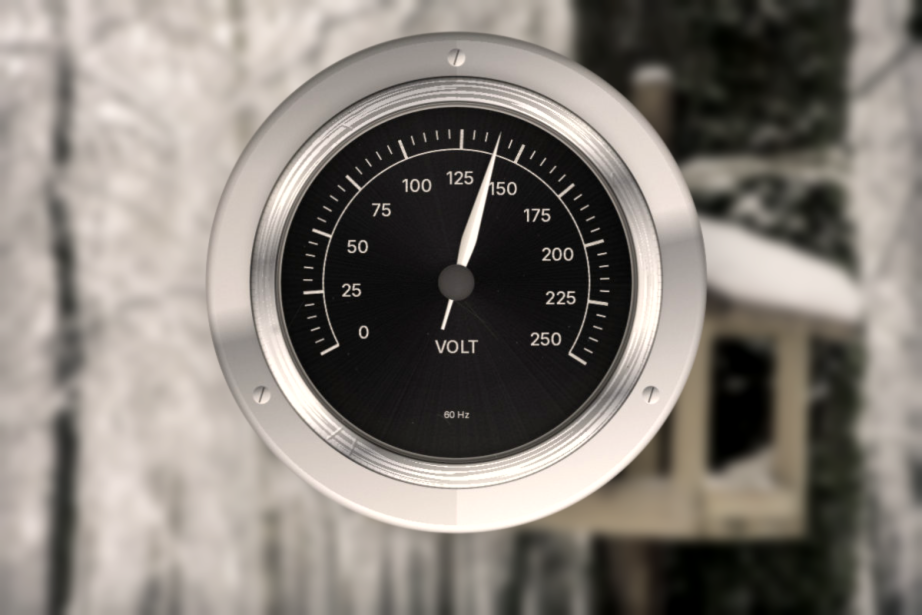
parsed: **140** V
